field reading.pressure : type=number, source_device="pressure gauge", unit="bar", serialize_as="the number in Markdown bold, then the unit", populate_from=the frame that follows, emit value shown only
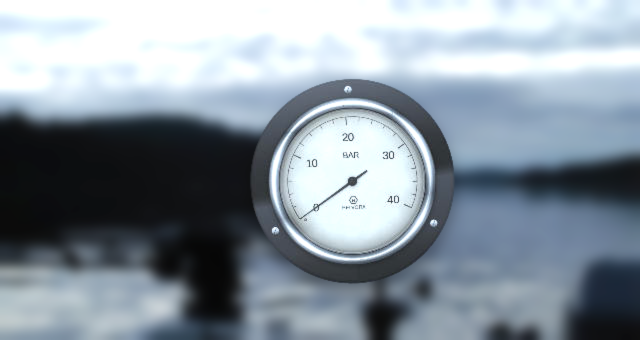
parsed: **0** bar
